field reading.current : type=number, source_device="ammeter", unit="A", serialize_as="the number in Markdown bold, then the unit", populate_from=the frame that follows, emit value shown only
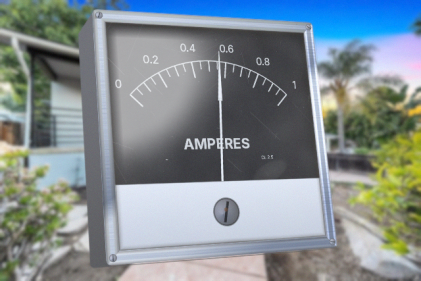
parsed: **0.55** A
